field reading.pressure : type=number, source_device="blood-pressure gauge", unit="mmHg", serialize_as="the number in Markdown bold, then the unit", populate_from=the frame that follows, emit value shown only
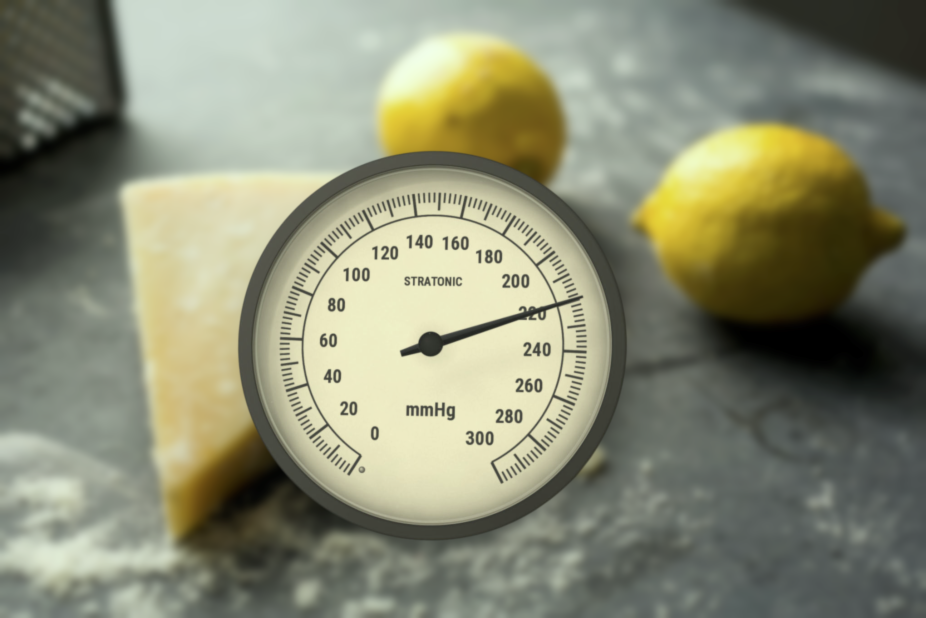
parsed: **220** mmHg
